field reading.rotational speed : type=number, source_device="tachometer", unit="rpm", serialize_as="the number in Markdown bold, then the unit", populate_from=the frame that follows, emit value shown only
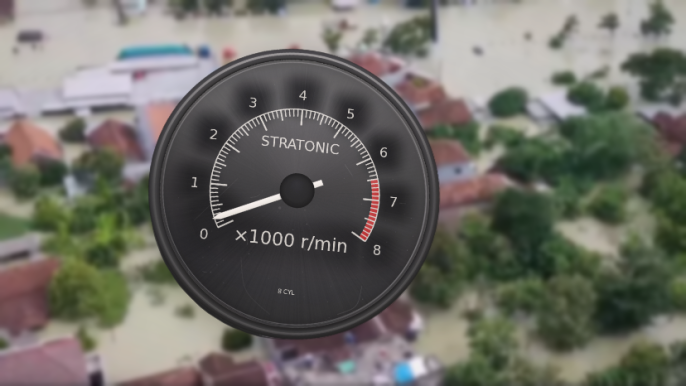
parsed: **200** rpm
